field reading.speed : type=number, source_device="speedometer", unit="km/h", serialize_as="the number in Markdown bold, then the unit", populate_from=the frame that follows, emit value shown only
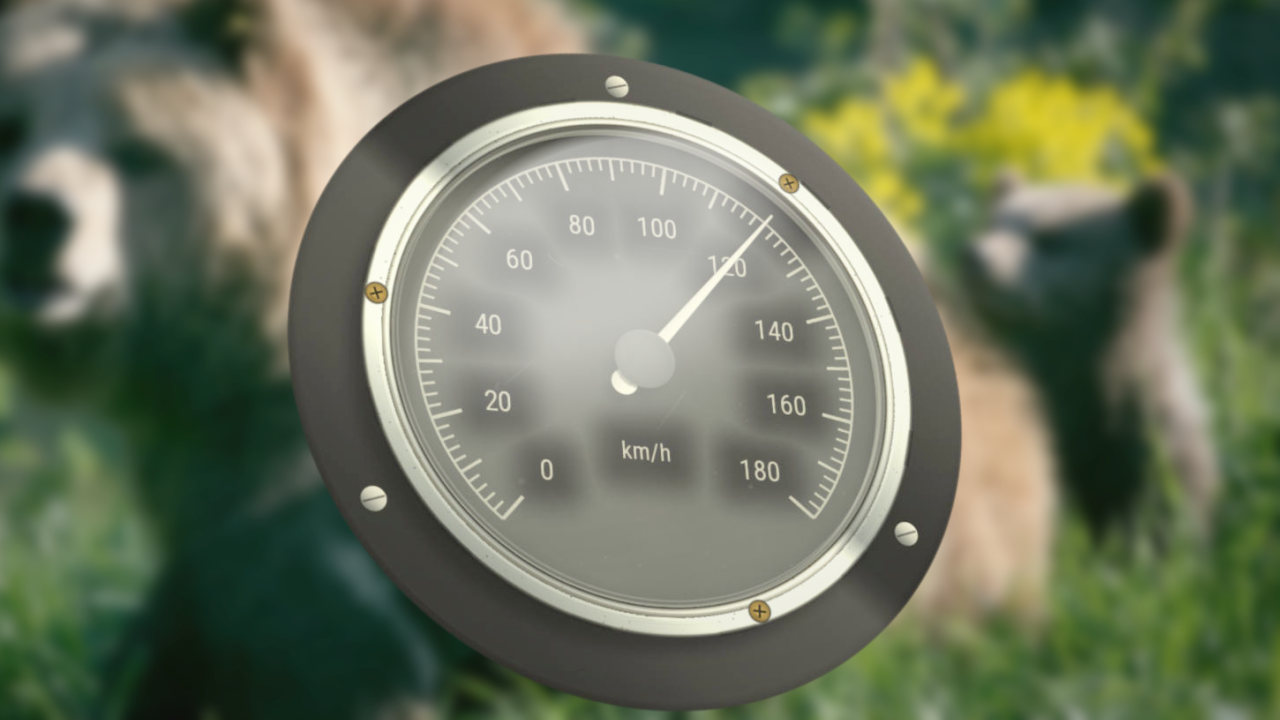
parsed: **120** km/h
